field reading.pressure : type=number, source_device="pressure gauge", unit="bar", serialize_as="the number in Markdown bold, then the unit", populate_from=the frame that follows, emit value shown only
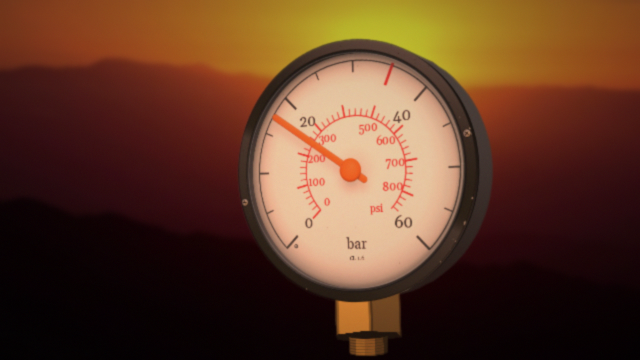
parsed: **17.5** bar
